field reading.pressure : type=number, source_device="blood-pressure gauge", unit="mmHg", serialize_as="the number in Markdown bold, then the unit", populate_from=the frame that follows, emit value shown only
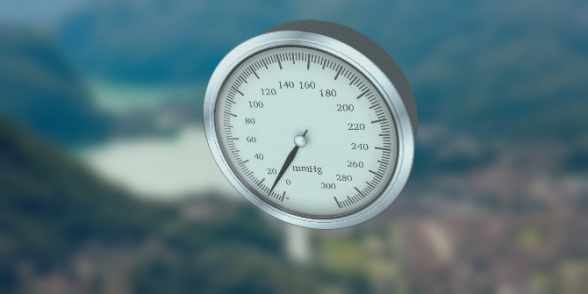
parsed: **10** mmHg
